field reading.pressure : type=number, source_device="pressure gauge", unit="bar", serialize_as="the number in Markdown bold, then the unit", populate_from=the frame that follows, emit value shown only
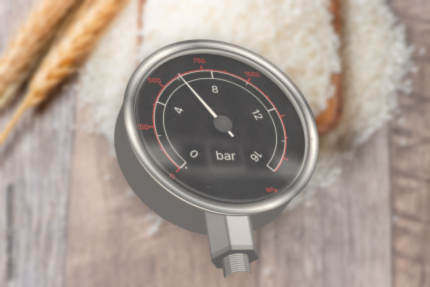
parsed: **6** bar
